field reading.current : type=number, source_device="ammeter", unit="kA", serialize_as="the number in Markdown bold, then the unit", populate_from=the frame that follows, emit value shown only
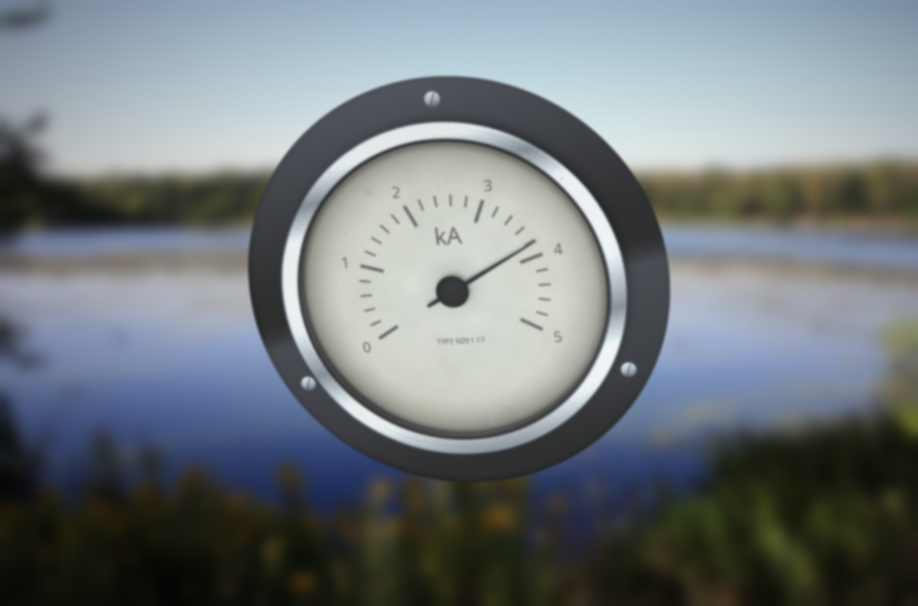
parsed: **3.8** kA
